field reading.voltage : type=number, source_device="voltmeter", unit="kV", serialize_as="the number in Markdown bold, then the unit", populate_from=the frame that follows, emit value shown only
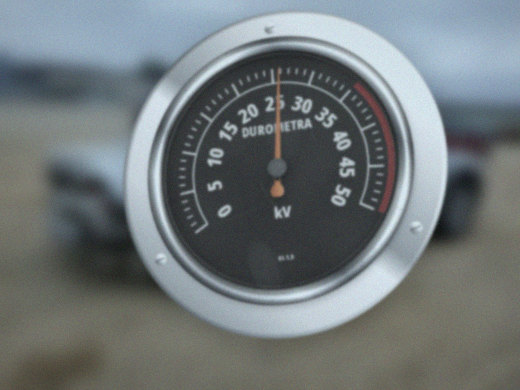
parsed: **26** kV
